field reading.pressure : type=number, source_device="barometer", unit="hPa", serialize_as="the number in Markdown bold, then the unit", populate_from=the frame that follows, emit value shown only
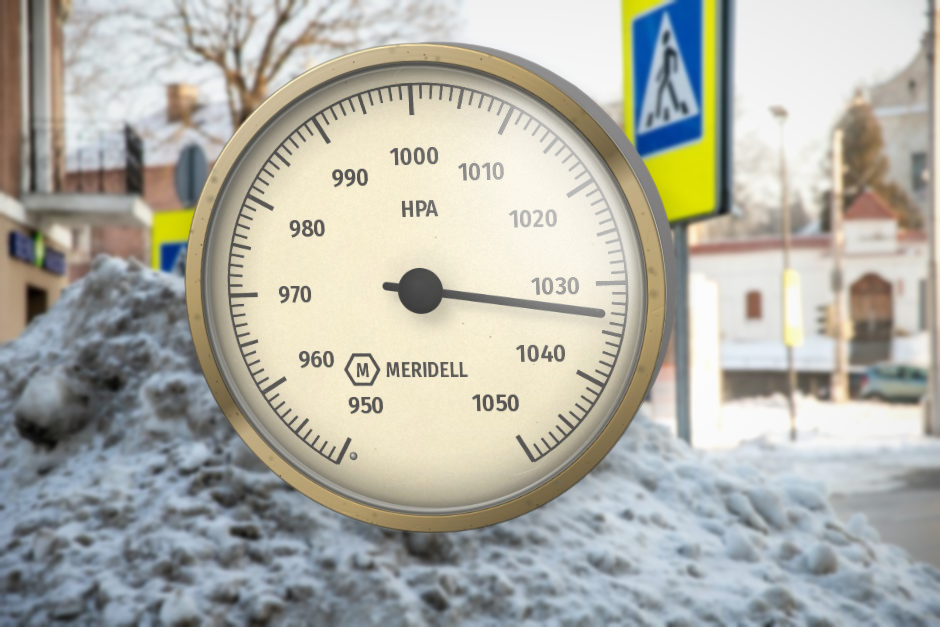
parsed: **1033** hPa
